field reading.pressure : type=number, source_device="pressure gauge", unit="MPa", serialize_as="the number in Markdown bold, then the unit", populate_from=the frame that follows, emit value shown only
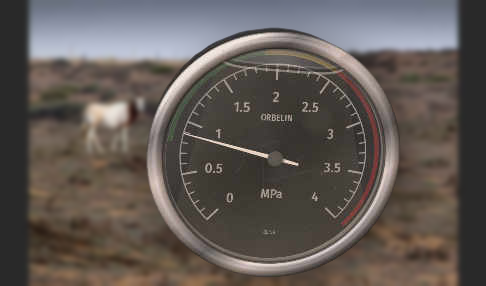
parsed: **0.9** MPa
